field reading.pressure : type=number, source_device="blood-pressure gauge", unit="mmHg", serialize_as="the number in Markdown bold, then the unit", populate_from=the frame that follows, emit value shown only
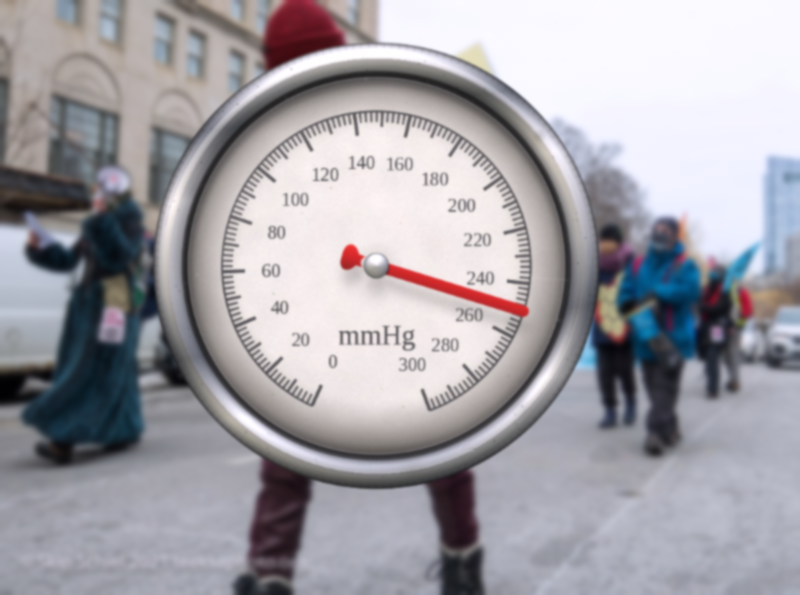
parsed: **250** mmHg
